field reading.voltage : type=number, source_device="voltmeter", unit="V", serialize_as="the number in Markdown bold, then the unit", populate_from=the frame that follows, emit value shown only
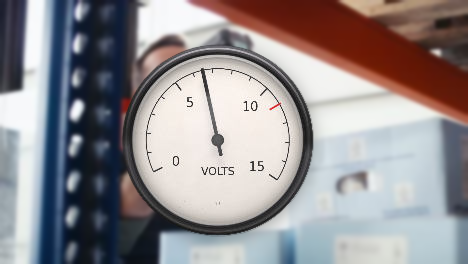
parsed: **6.5** V
